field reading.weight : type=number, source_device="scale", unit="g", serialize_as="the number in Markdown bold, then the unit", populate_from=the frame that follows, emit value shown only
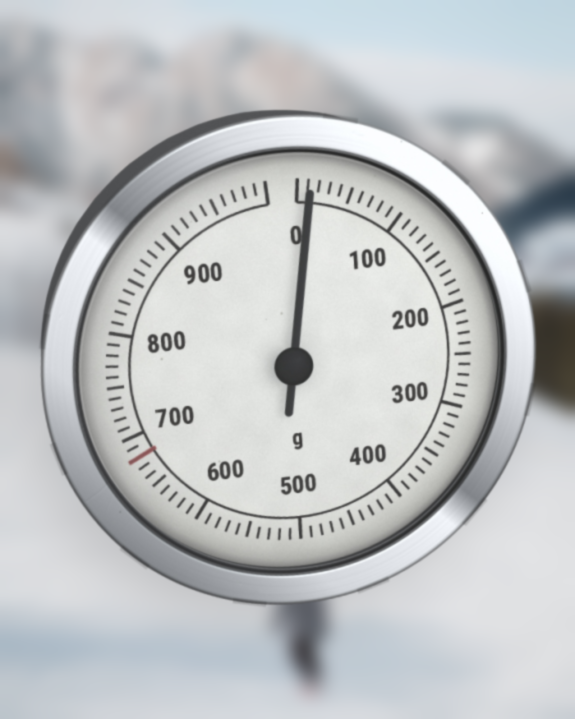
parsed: **10** g
